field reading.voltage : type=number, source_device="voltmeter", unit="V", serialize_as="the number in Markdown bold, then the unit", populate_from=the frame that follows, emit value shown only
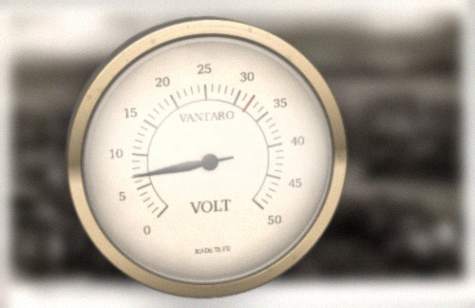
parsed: **7** V
